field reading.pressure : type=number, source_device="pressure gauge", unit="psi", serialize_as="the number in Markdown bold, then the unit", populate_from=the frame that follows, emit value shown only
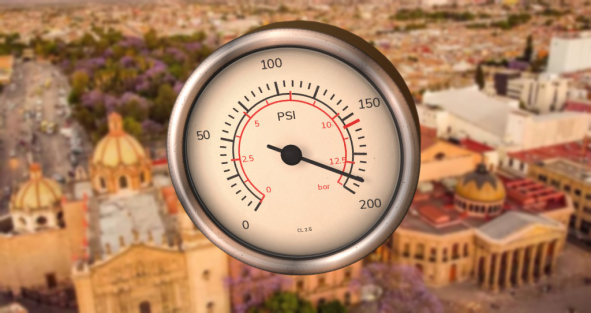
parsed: **190** psi
